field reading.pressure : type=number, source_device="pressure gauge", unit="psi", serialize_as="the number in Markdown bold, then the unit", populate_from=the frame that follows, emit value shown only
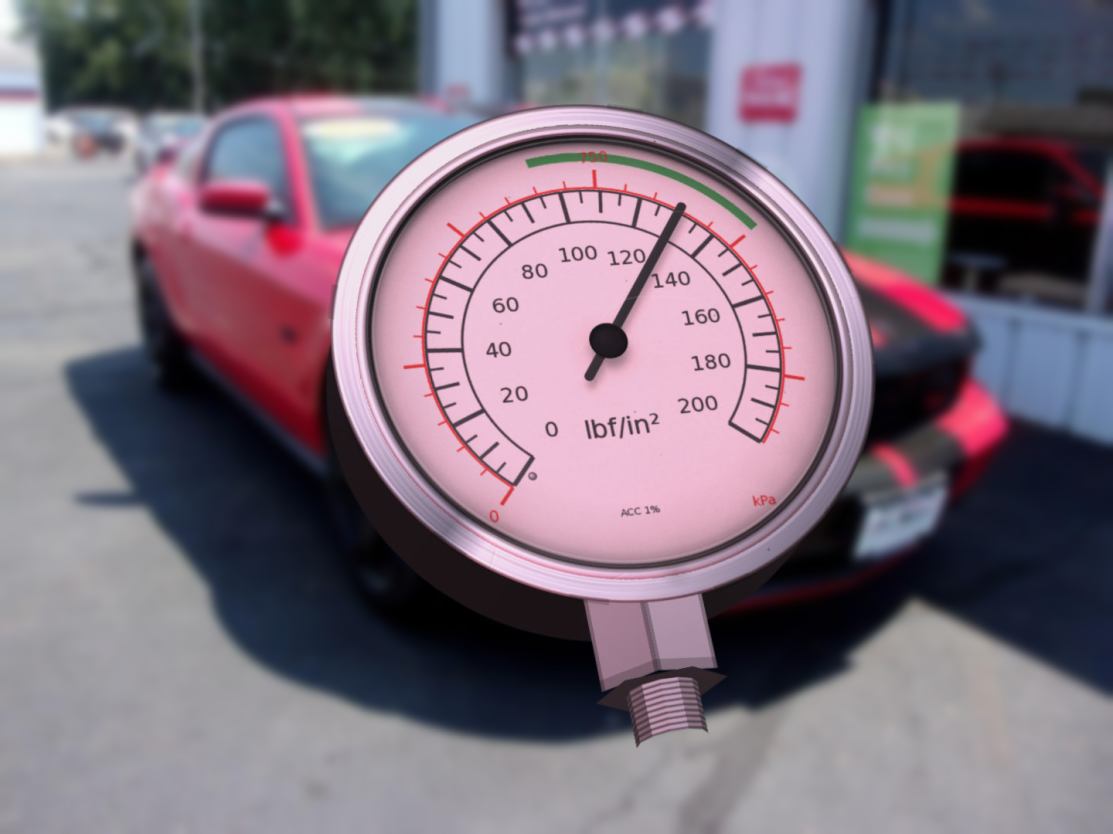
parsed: **130** psi
